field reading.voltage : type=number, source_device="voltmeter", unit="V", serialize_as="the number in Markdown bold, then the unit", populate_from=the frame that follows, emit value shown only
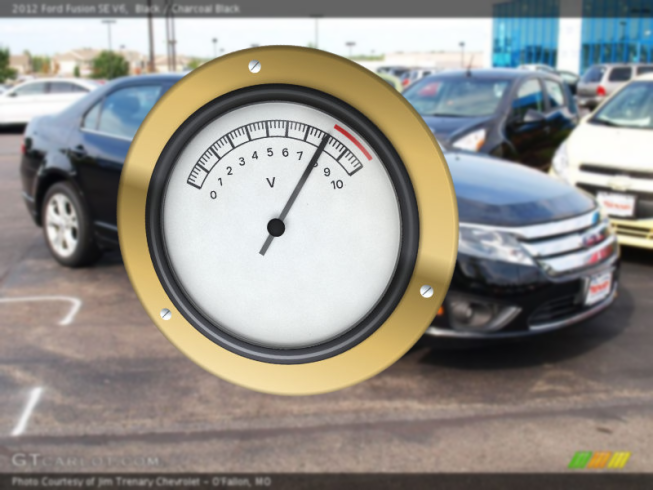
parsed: **8** V
